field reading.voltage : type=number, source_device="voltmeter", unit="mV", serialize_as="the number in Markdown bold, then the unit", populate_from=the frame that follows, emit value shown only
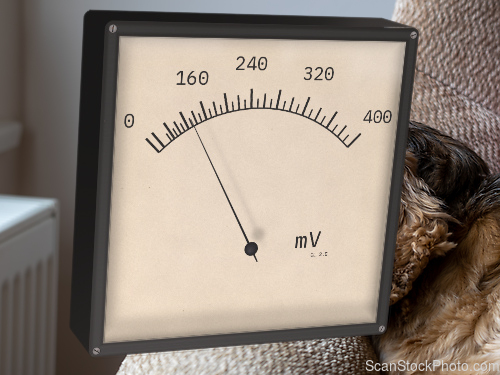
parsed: **130** mV
